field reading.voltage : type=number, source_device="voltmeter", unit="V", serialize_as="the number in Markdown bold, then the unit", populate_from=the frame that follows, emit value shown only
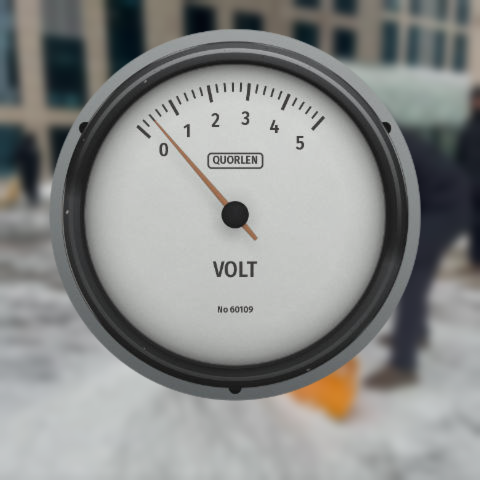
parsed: **0.4** V
